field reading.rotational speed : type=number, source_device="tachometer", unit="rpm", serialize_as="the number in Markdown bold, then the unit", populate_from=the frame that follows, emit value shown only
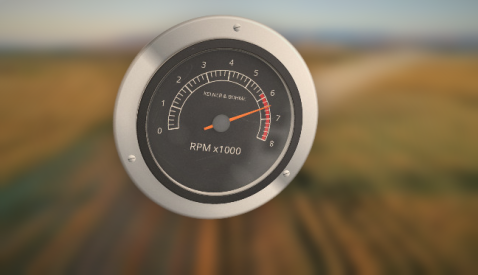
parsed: **6400** rpm
